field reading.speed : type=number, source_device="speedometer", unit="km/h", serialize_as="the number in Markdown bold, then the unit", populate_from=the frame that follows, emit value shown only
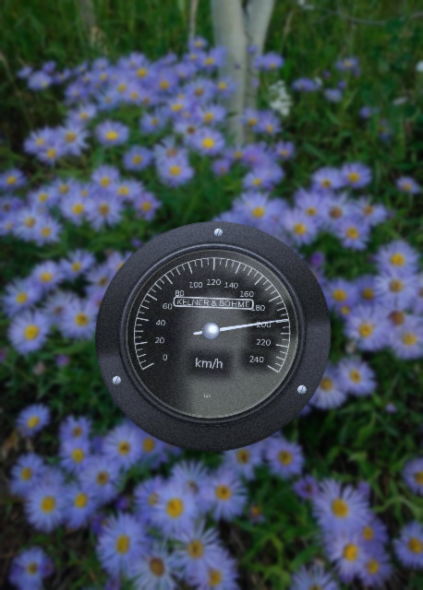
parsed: **200** km/h
